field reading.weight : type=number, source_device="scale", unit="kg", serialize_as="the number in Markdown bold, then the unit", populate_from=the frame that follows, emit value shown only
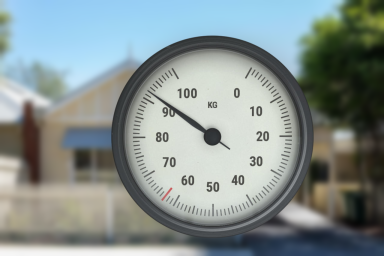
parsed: **92** kg
